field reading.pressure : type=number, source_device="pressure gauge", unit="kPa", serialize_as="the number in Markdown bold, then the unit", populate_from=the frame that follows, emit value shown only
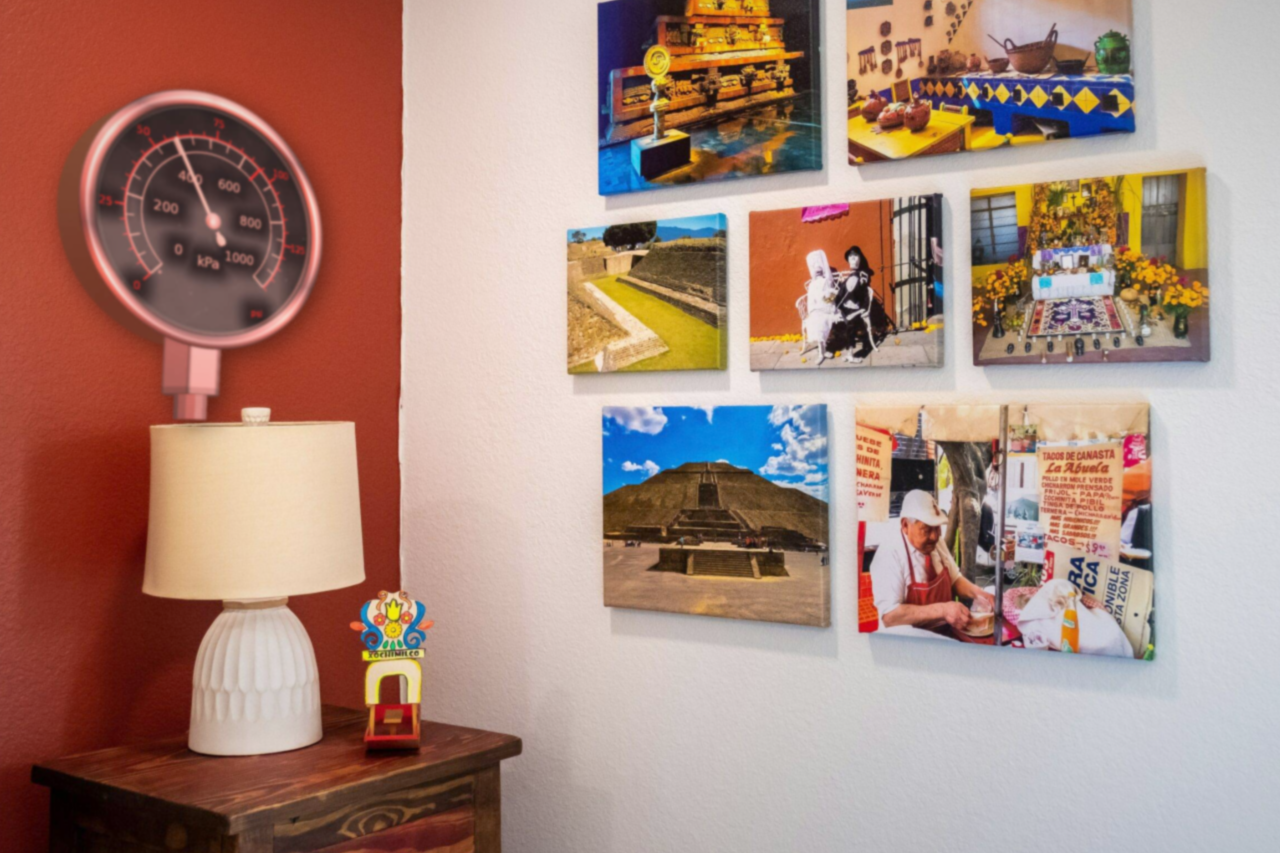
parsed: **400** kPa
